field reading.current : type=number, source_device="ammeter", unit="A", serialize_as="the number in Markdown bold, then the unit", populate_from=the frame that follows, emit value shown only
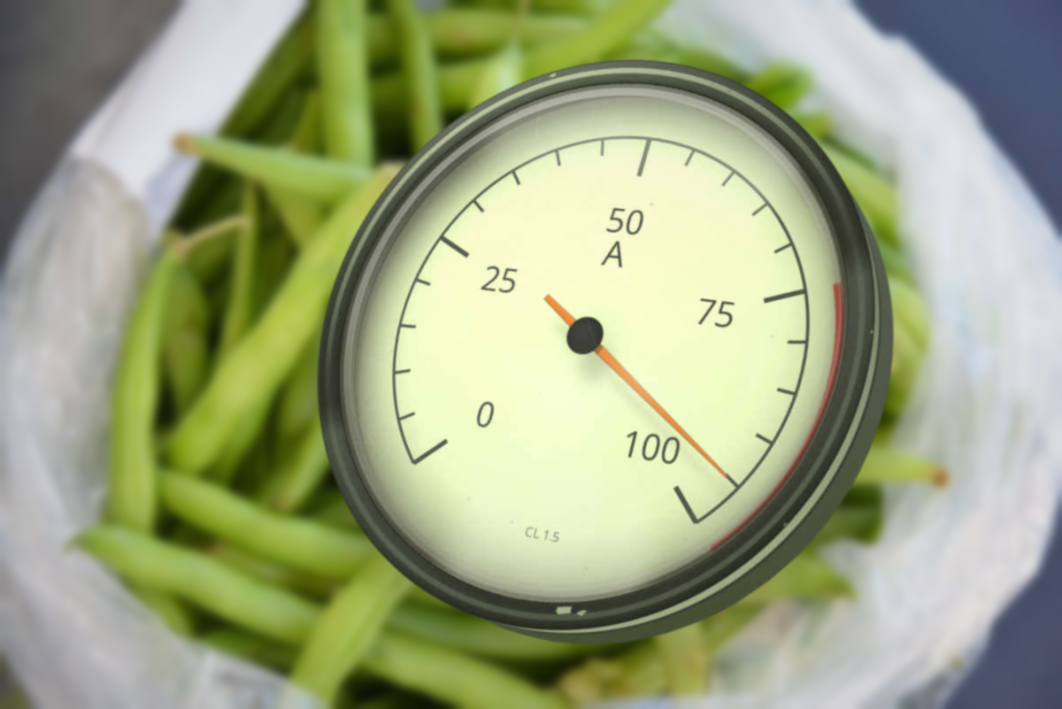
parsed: **95** A
